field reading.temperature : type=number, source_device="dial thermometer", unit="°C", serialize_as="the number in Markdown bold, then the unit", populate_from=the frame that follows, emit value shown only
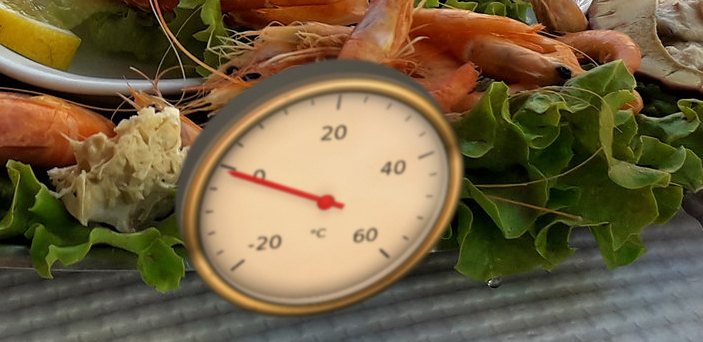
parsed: **0** °C
